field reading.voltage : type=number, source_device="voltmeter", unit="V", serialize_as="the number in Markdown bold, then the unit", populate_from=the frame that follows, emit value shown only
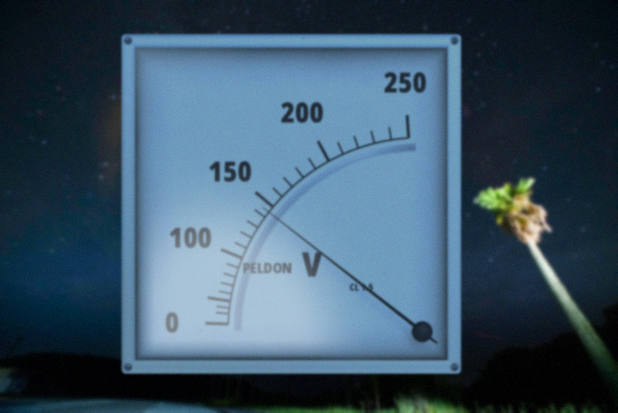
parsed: **145** V
